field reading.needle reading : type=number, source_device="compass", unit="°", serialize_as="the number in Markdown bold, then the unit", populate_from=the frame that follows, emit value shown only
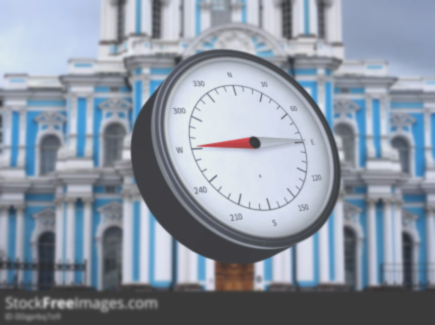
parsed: **270** °
